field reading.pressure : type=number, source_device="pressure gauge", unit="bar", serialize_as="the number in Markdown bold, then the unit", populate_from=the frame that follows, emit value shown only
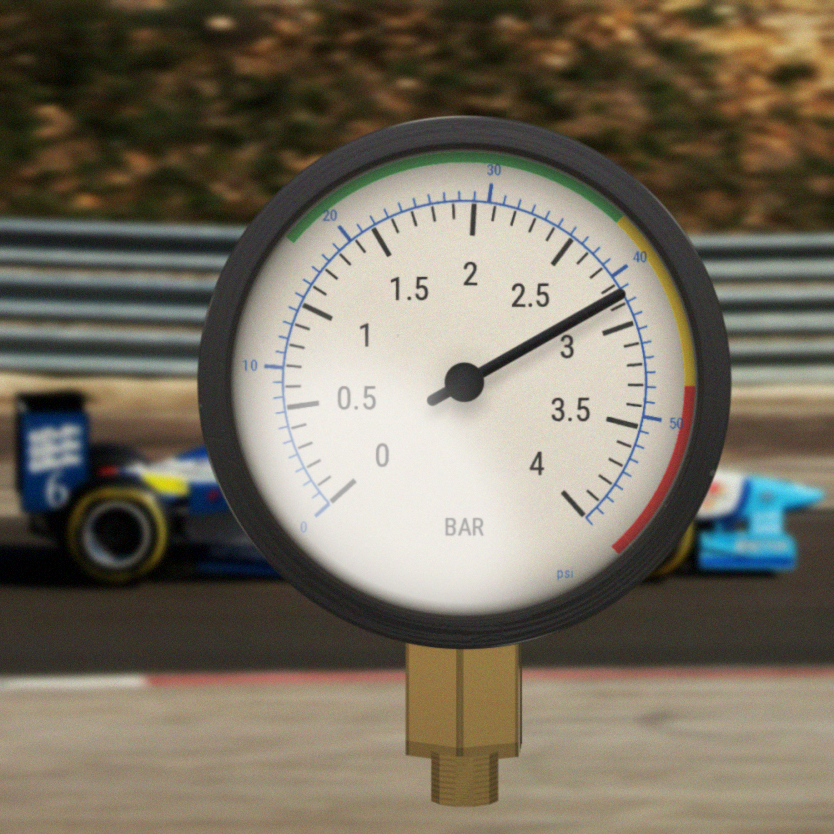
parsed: **2.85** bar
